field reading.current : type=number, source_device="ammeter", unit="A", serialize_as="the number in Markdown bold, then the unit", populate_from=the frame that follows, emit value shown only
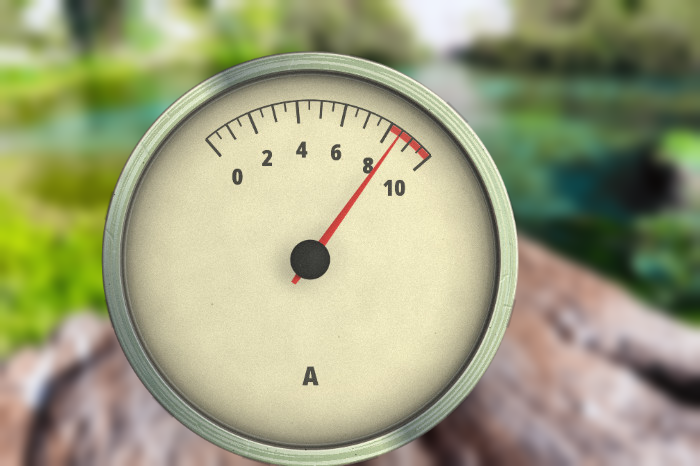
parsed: **8.5** A
